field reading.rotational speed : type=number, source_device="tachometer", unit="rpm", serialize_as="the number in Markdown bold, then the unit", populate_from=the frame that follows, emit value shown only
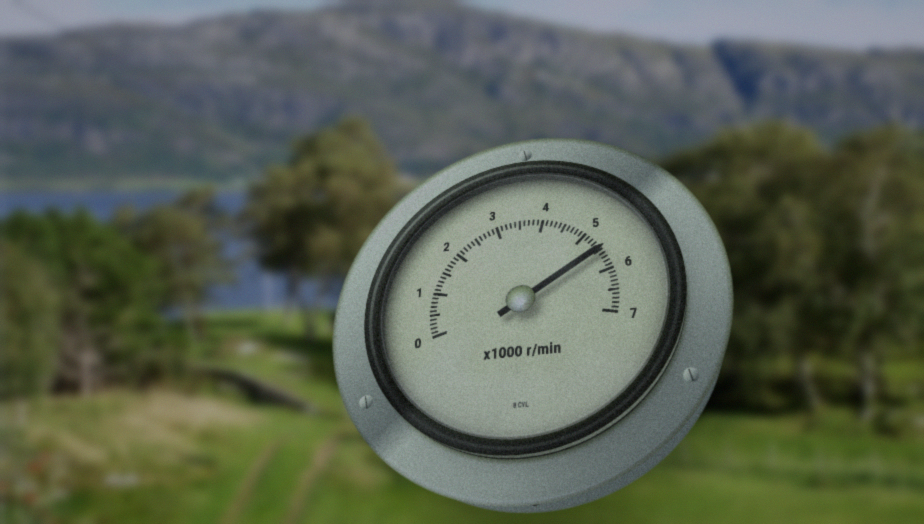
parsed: **5500** rpm
